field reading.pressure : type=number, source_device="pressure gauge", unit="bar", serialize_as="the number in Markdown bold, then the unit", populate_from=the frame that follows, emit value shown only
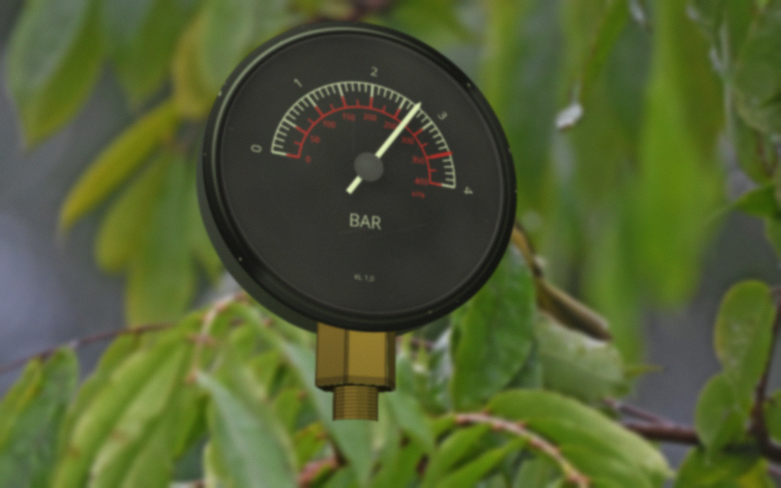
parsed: **2.7** bar
